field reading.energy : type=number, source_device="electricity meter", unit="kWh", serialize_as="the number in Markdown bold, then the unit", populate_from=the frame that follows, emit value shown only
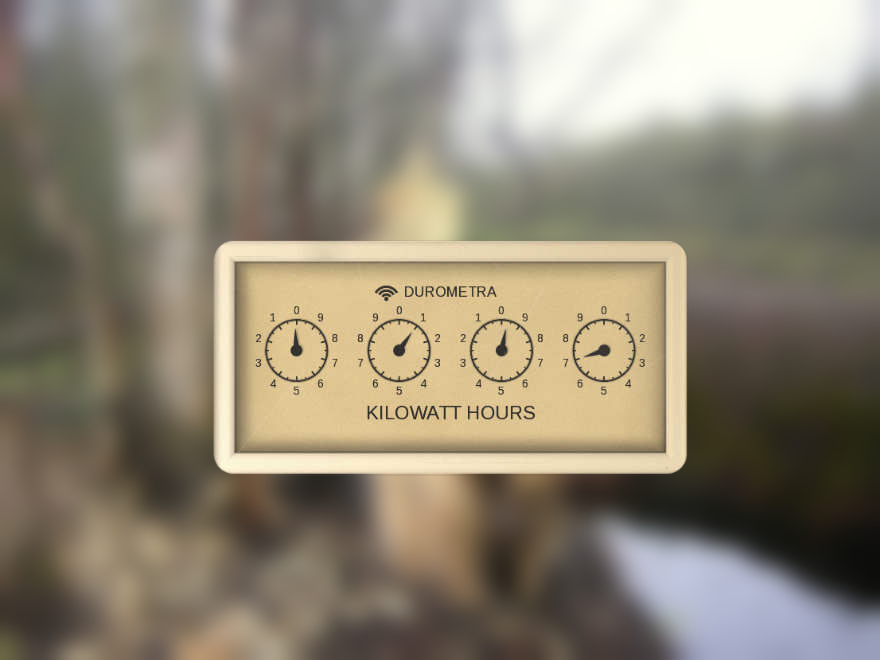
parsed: **97** kWh
